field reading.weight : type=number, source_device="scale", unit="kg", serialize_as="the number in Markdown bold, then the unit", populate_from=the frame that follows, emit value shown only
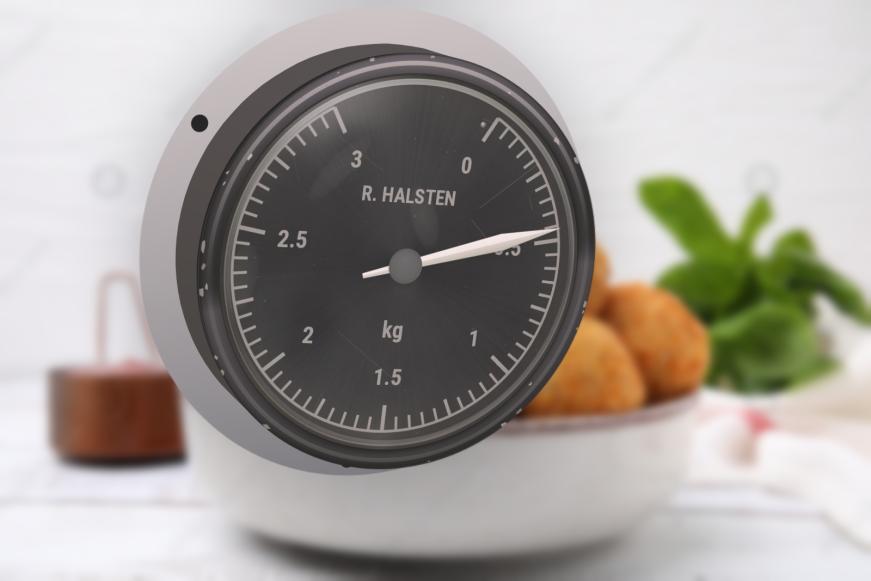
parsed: **0.45** kg
